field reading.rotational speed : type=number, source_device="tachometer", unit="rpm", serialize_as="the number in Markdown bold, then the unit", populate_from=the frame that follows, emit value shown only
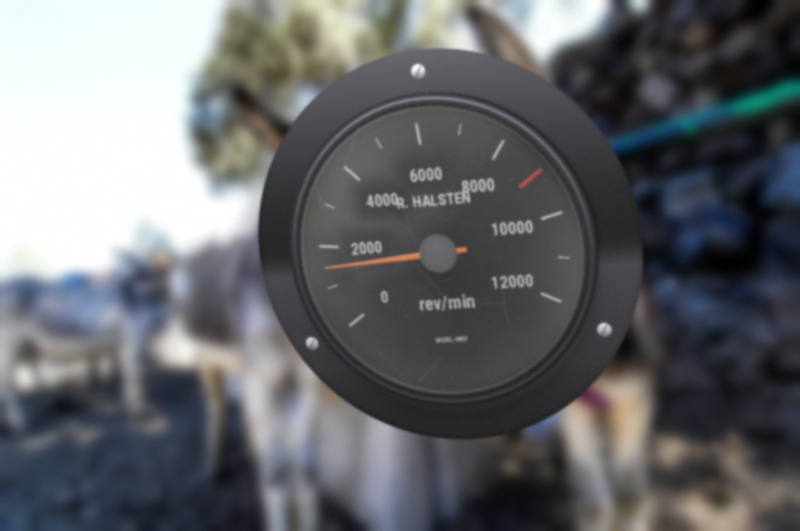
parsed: **1500** rpm
